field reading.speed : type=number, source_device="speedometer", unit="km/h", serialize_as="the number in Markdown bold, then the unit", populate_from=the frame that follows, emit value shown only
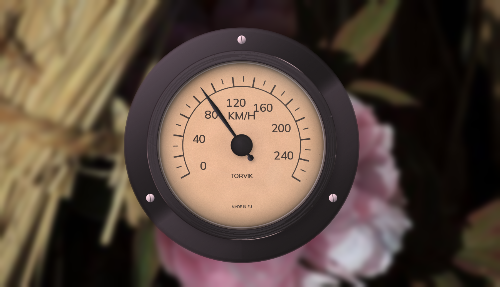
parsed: **90** km/h
